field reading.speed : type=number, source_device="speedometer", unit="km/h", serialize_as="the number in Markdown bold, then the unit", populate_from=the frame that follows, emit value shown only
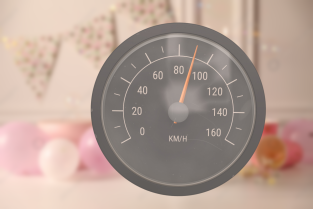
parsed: **90** km/h
